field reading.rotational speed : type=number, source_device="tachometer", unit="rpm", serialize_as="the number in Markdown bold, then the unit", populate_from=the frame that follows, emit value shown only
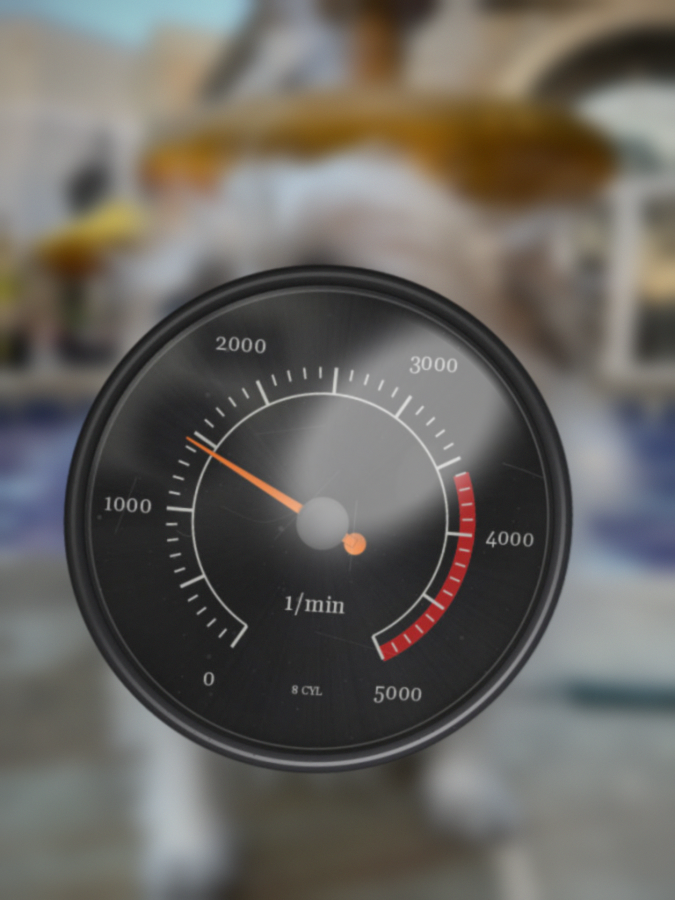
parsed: **1450** rpm
